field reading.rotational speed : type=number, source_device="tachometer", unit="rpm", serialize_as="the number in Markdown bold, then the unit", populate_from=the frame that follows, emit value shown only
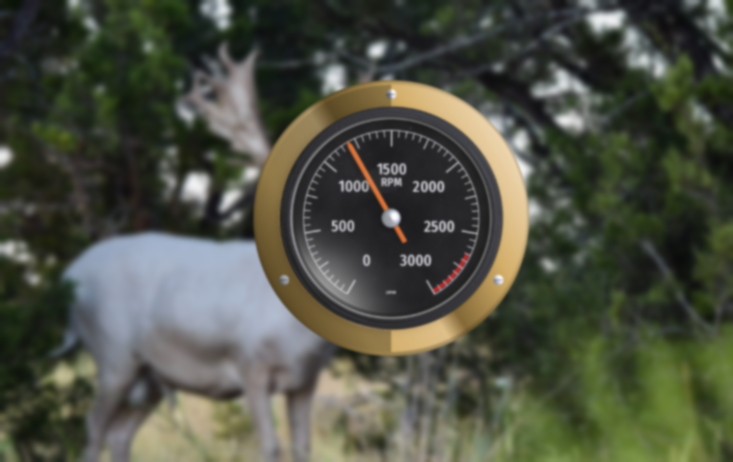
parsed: **1200** rpm
